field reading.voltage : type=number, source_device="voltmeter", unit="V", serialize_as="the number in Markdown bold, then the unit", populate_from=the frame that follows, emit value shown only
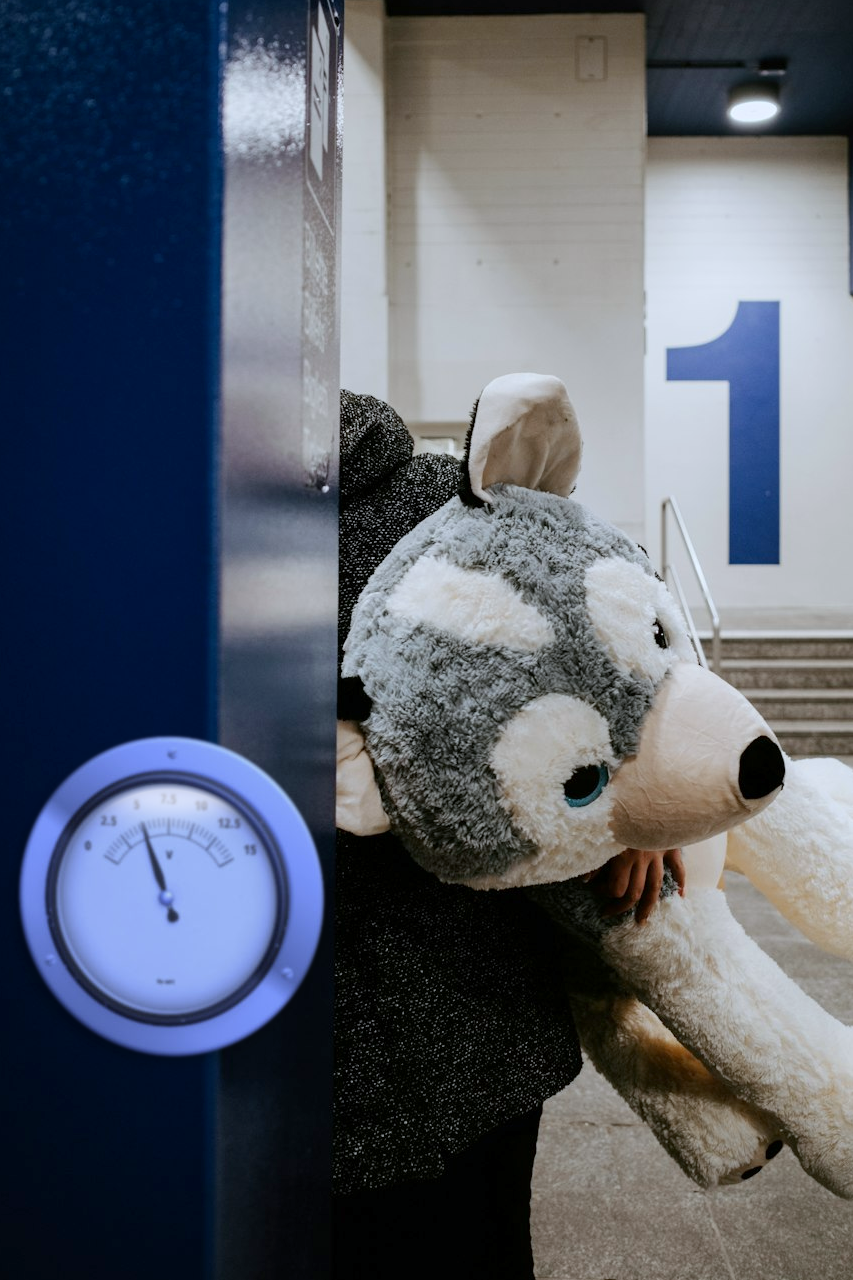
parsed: **5** V
